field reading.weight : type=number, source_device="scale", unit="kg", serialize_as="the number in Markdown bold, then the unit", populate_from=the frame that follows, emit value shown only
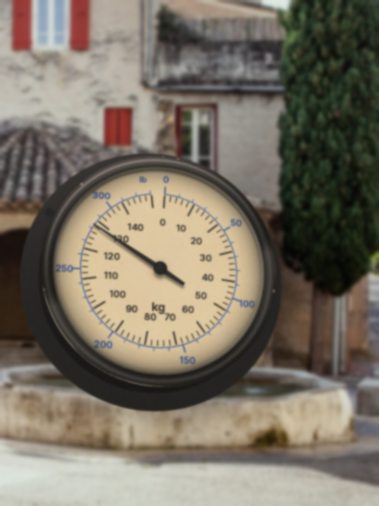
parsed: **128** kg
